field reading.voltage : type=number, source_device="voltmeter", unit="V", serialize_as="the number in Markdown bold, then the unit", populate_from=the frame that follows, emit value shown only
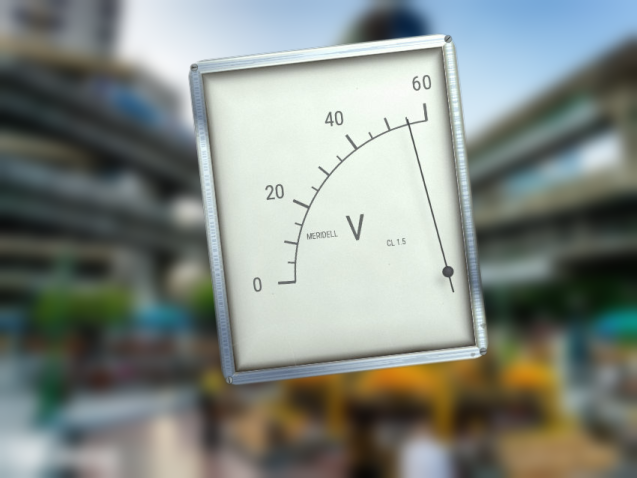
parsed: **55** V
